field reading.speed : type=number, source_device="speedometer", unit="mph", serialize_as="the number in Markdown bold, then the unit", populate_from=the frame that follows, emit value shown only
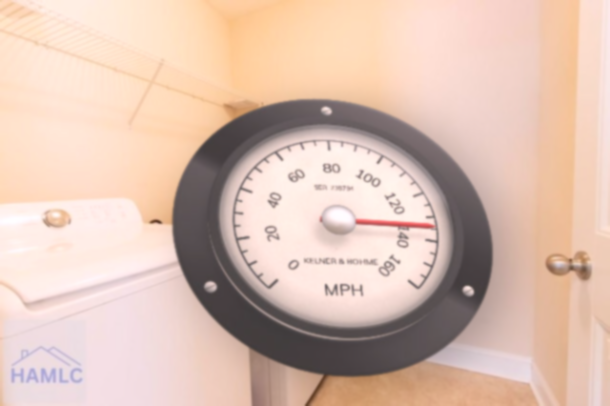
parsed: **135** mph
